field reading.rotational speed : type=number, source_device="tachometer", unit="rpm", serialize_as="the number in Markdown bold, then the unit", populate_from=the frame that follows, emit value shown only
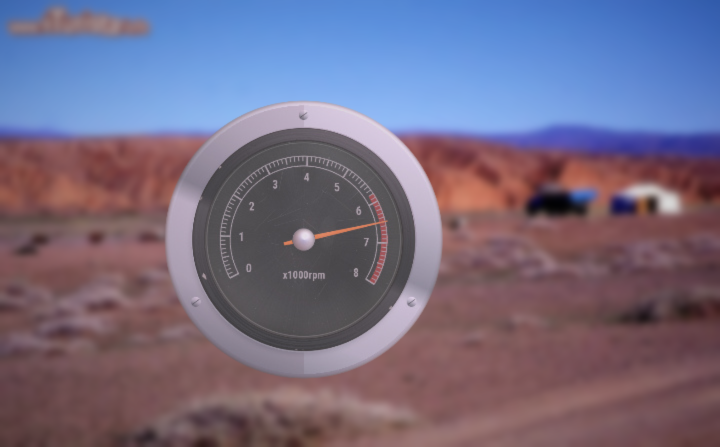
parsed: **6500** rpm
